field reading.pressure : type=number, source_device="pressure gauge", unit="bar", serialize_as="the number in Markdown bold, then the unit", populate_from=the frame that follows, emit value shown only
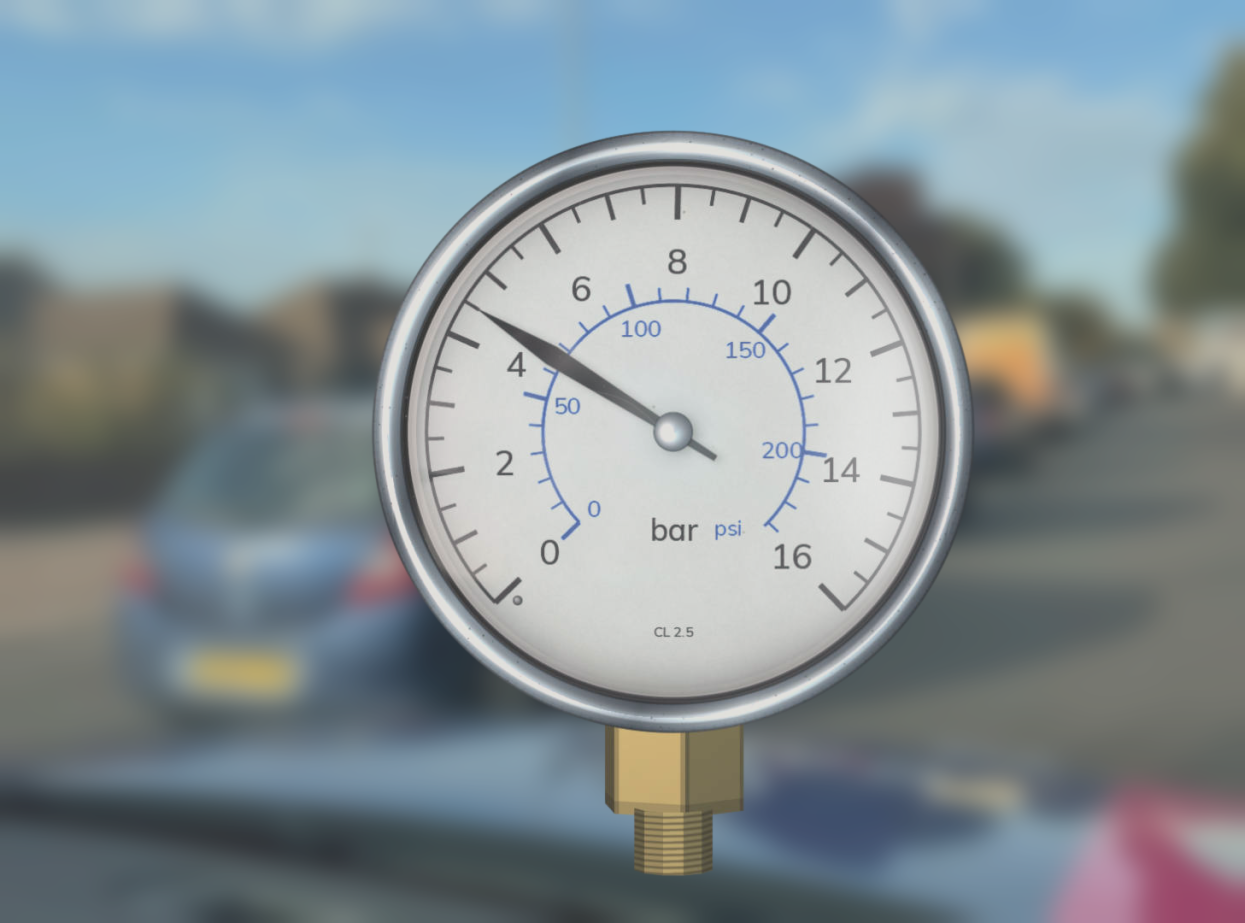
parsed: **4.5** bar
